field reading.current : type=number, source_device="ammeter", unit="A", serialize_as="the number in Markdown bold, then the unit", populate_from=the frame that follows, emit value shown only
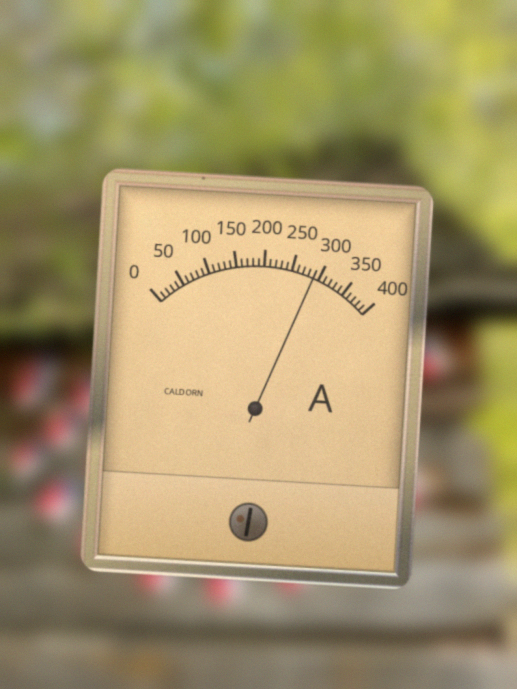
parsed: **290** A
